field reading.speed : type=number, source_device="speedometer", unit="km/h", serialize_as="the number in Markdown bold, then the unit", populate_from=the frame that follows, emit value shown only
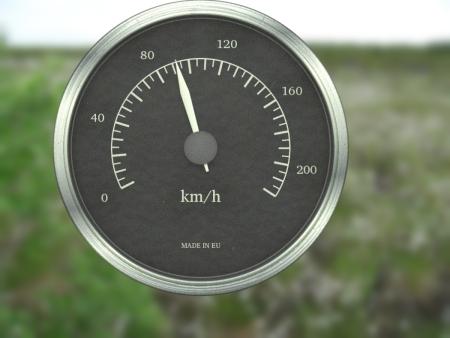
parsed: **92.5** km/h
